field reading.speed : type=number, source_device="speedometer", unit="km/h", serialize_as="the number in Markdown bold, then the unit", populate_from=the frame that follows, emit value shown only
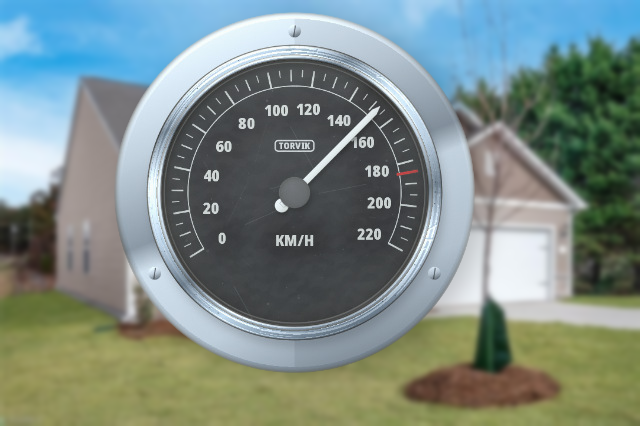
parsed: **152.5** km/h
